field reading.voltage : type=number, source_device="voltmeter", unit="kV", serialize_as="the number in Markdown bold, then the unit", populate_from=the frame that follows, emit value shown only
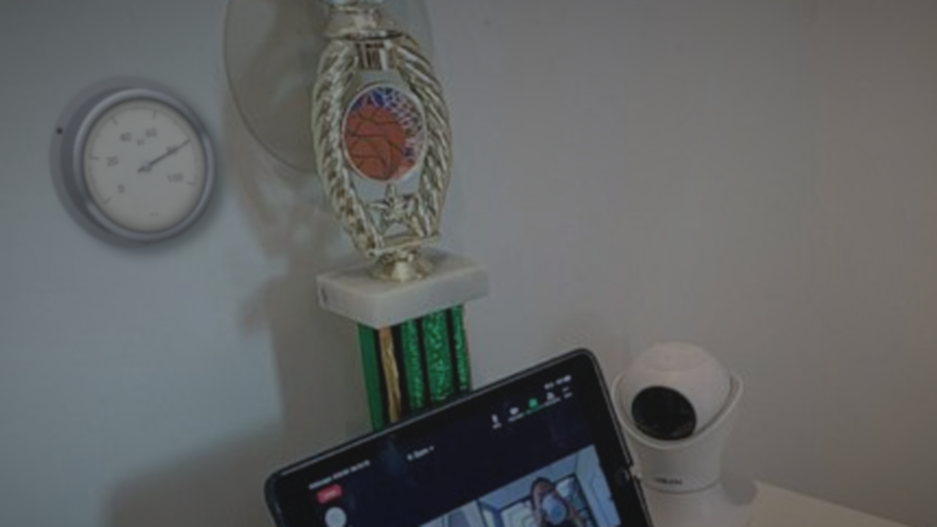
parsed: **80** kV
